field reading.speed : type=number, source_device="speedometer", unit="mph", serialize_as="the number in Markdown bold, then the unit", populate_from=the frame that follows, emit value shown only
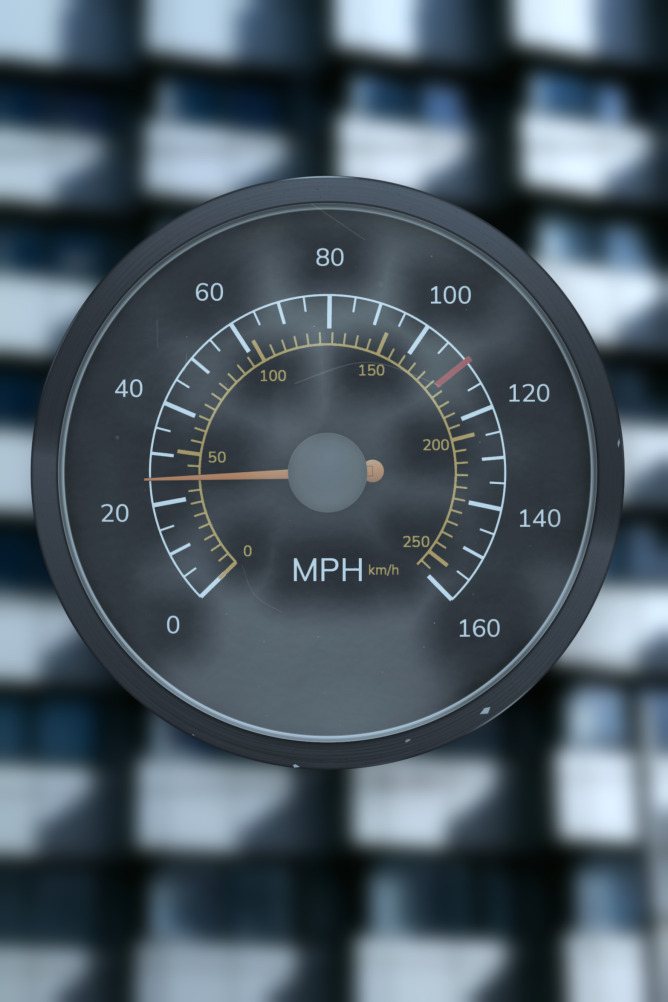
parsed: **25** mph
